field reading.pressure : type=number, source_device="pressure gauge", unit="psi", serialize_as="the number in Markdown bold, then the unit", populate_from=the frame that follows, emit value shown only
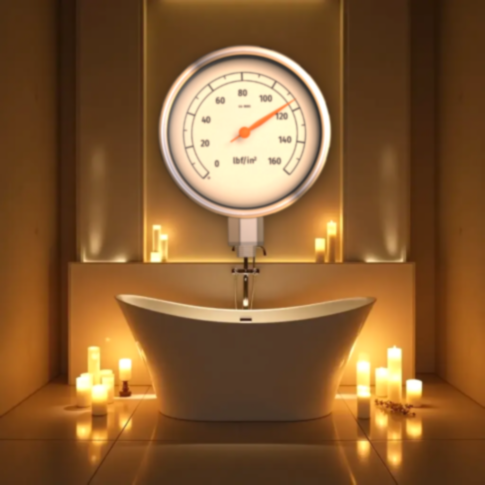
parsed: **115** psi
